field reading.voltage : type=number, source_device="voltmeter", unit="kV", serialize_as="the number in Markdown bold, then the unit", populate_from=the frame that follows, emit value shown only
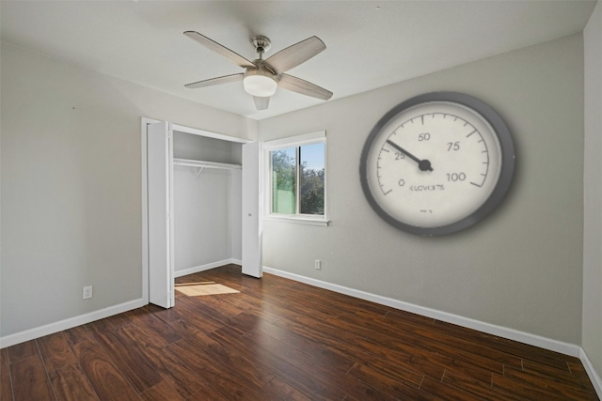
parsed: **30** kV
